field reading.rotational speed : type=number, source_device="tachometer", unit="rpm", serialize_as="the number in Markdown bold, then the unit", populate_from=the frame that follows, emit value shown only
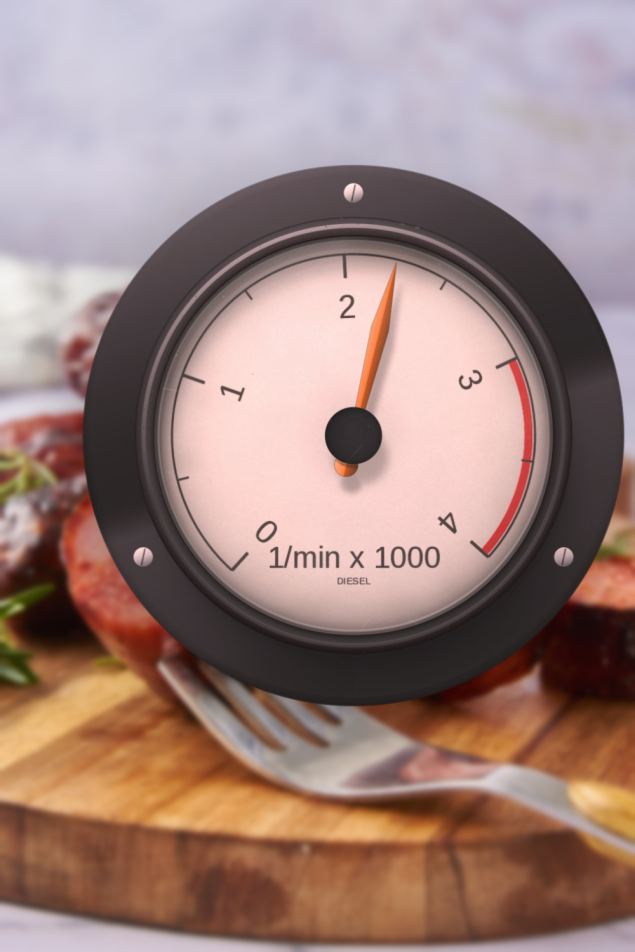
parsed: **2250** rpm
